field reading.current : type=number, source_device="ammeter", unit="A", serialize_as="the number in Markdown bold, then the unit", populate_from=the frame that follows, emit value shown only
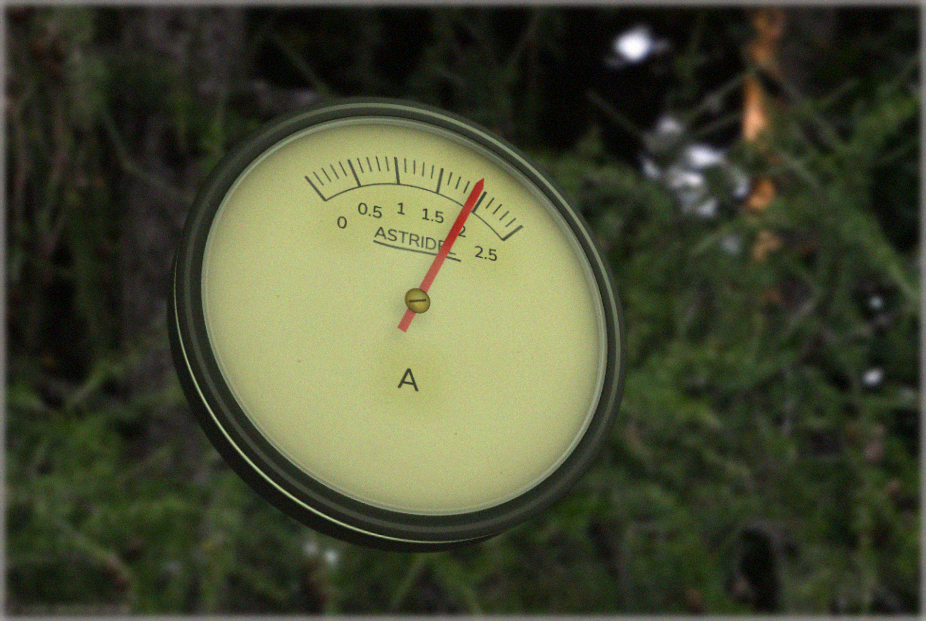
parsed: **1.9** A
